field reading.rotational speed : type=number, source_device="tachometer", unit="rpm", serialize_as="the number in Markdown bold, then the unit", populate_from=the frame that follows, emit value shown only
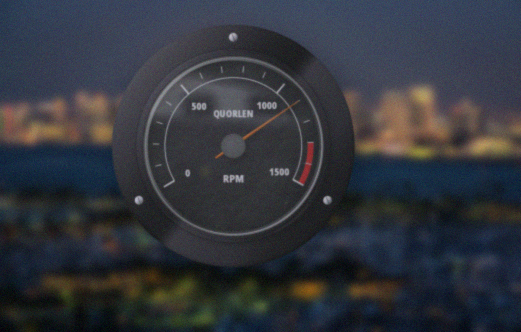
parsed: **1100** rpm
